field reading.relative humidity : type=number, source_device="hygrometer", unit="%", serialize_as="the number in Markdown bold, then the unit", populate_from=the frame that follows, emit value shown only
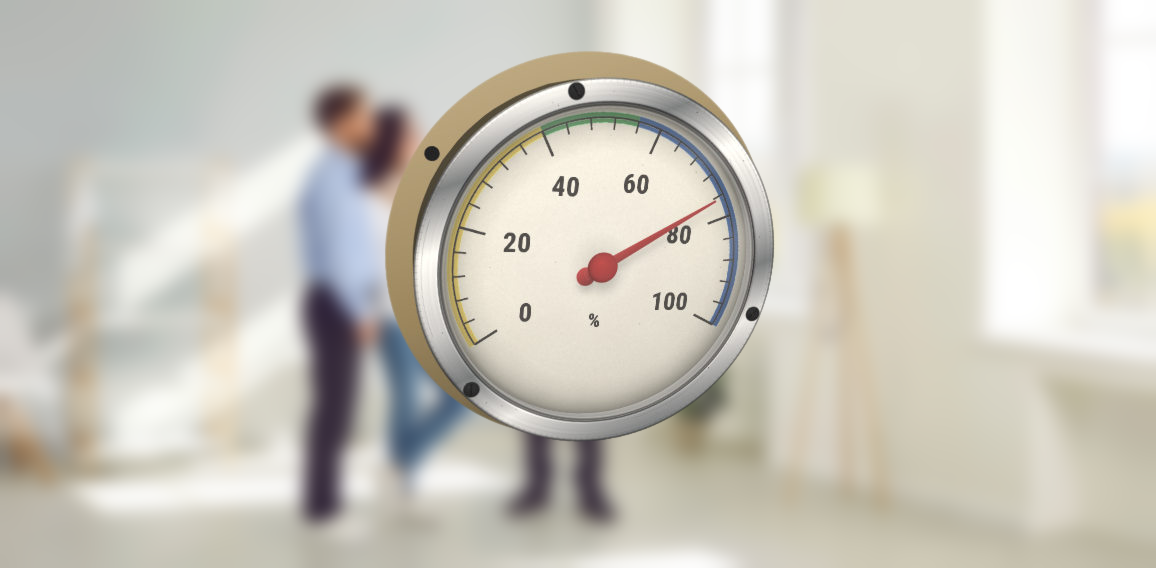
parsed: **76** %
